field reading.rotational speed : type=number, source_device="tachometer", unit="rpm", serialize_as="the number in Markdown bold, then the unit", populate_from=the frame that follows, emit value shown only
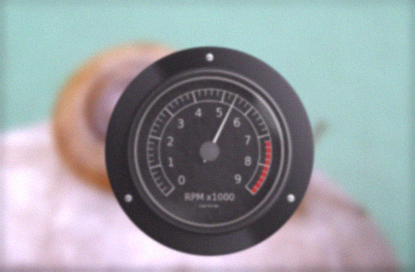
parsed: **5400** rpm
